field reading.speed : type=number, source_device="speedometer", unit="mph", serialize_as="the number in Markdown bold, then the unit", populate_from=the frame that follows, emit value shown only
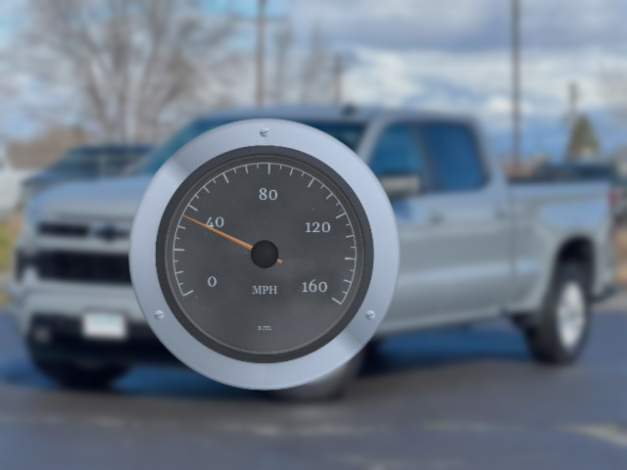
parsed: **35** mph
